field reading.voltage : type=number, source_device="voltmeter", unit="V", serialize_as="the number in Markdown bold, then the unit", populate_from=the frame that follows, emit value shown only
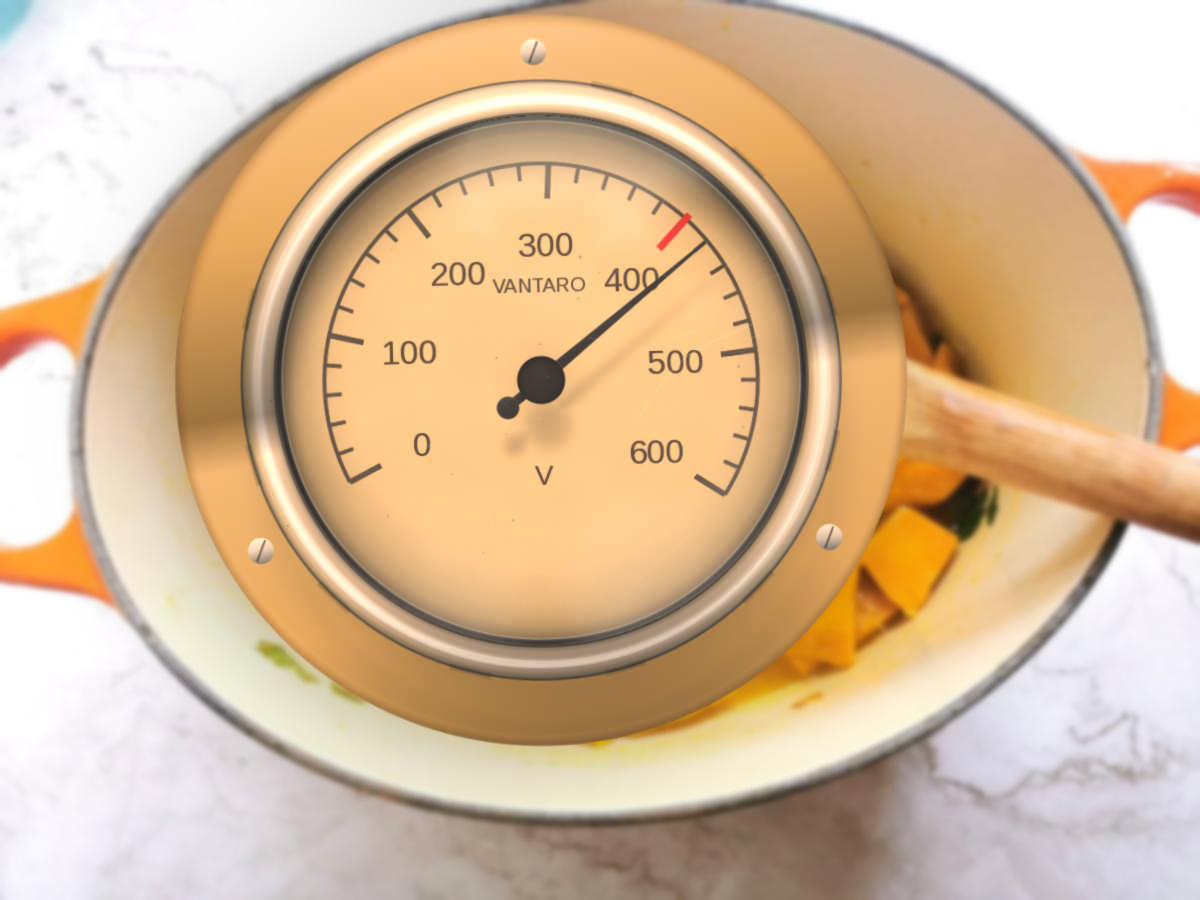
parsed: **420** V
